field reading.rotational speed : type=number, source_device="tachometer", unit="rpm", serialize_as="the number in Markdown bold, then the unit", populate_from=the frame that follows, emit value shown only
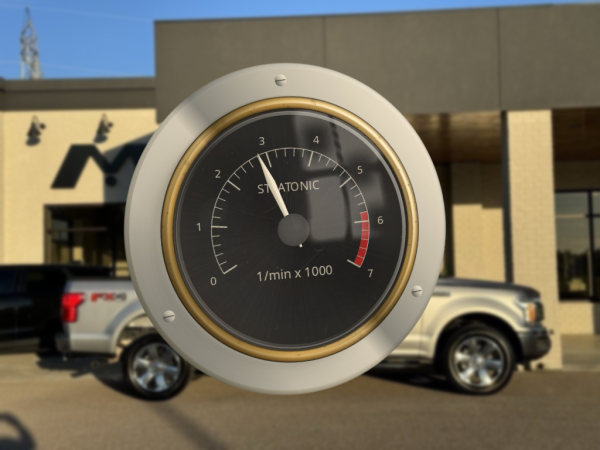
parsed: **2800** rpm
